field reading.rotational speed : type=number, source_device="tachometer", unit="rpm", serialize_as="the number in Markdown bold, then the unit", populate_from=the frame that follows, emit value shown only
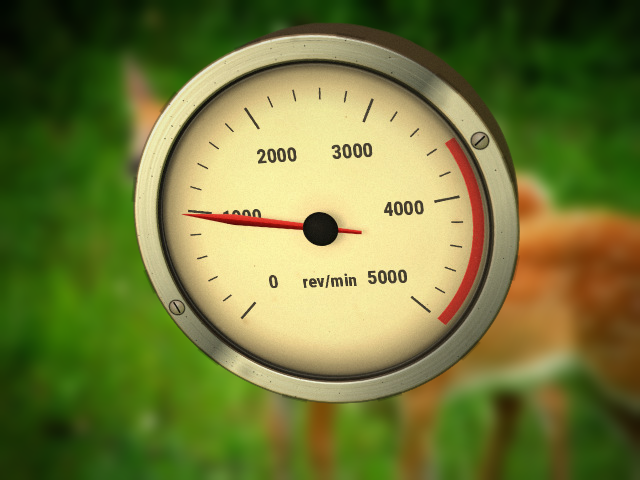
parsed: **1000** rpm
